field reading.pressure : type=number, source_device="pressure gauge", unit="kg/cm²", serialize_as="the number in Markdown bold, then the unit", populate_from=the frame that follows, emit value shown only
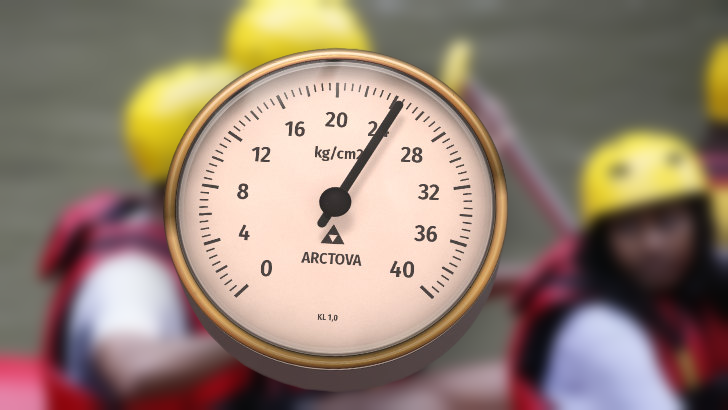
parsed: **24.5** kg/cm²
